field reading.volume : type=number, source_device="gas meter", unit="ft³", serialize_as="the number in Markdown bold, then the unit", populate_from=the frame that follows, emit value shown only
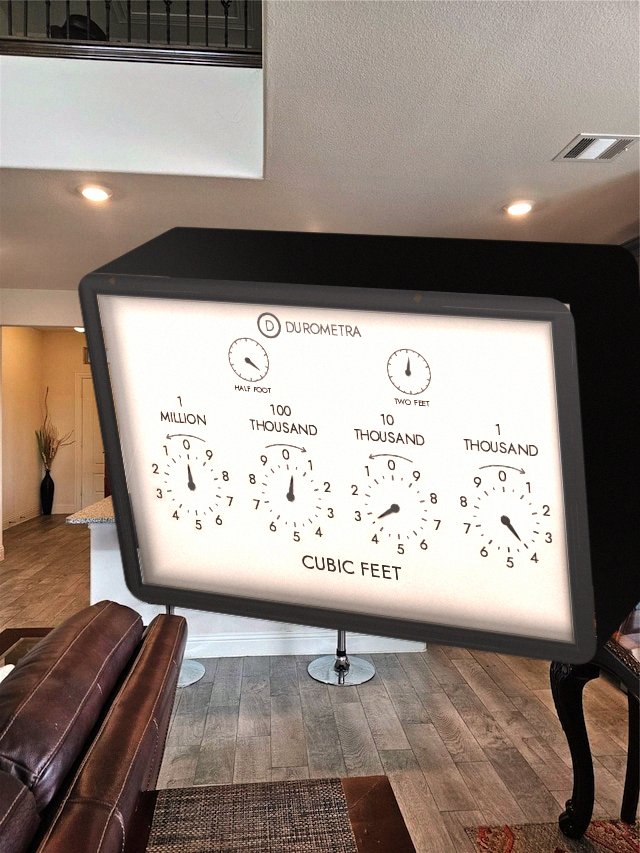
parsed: **3400** ft³
